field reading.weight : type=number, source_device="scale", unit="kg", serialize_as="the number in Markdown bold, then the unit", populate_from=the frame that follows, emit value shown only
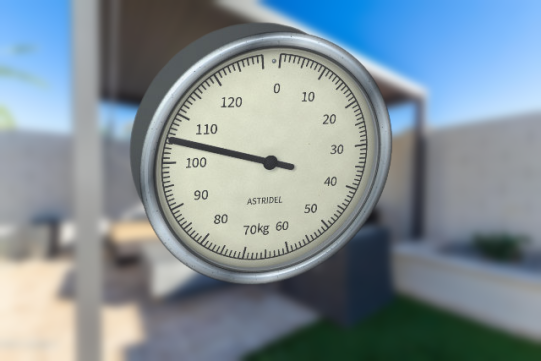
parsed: **105** kg
